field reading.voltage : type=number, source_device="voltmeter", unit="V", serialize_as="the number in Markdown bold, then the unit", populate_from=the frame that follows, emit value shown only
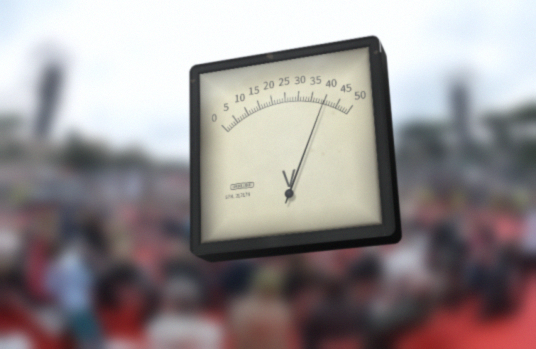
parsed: **40** V
